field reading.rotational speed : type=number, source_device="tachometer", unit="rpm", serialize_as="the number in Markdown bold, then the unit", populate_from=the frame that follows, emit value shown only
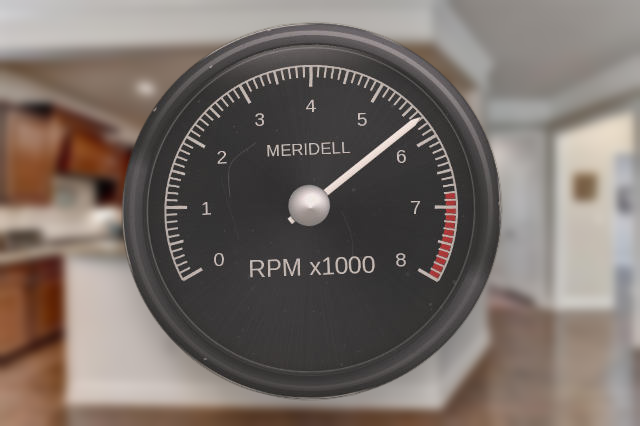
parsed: **5700** rpm
